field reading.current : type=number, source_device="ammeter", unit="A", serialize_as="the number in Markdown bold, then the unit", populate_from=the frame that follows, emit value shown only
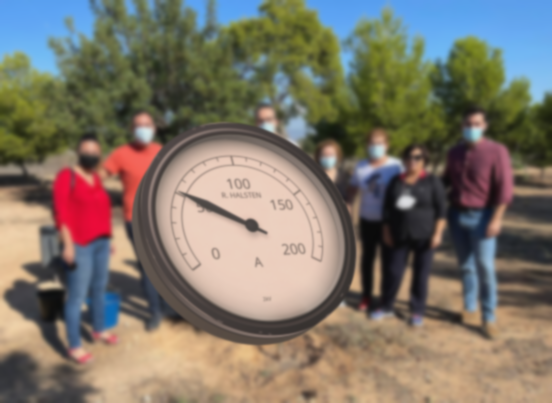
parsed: **50** A
